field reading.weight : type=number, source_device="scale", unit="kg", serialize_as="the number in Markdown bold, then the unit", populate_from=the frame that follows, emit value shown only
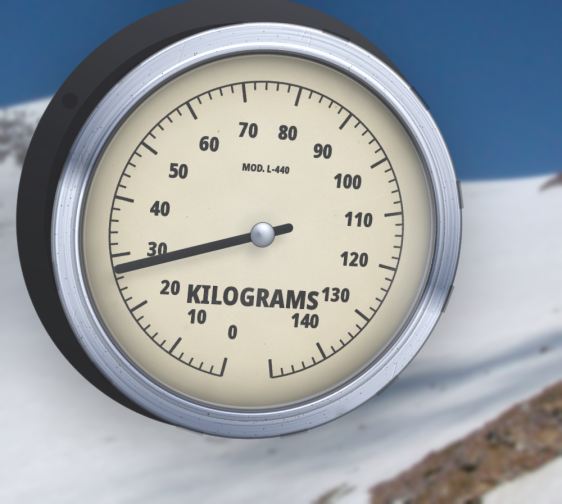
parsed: **28** kg
